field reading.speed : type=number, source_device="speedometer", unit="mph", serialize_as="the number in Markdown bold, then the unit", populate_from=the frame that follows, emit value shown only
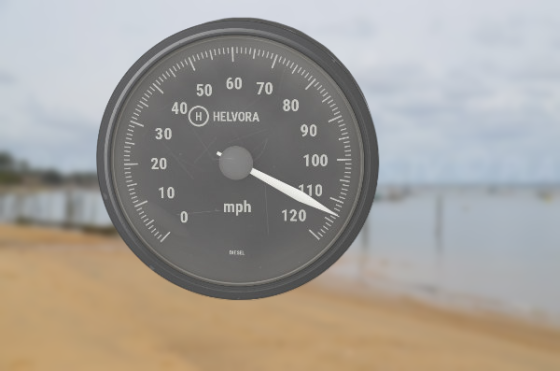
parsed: **113** mph
